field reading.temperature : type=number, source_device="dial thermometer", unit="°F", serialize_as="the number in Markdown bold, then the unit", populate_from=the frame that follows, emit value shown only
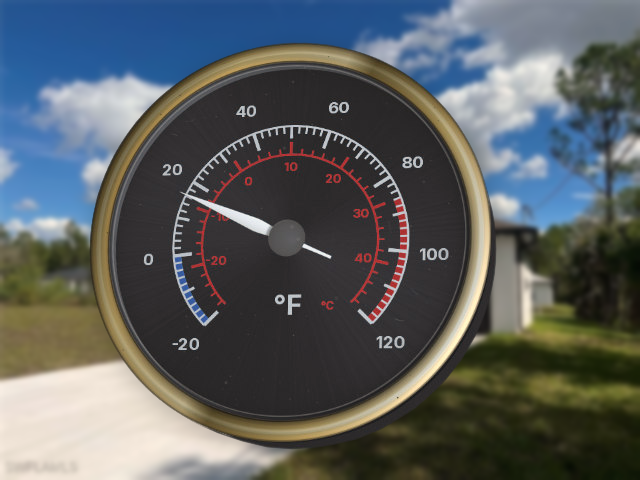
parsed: **16** °F
